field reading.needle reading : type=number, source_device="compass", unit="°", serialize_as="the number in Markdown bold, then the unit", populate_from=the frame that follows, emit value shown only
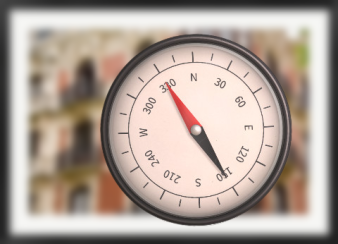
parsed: **330** °
